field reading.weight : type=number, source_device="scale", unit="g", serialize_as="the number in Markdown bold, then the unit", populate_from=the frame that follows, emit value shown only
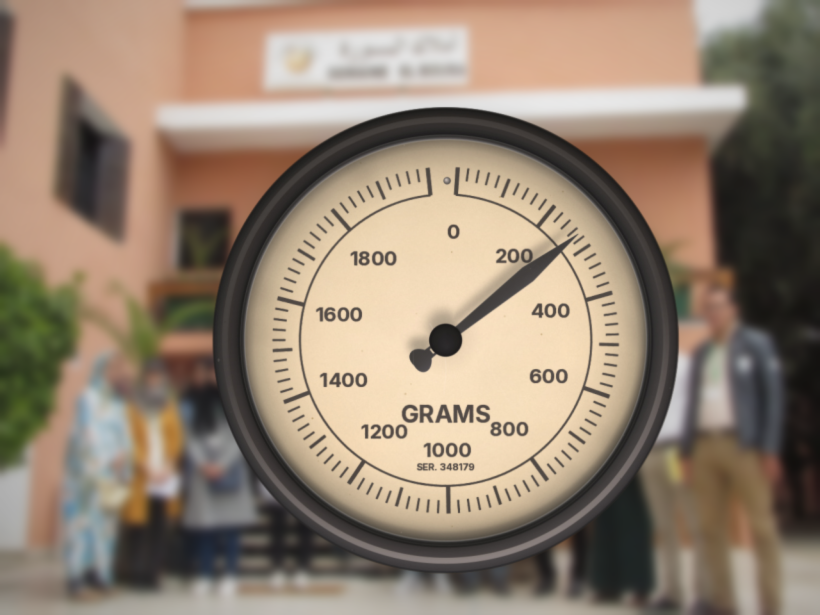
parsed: **270** g
